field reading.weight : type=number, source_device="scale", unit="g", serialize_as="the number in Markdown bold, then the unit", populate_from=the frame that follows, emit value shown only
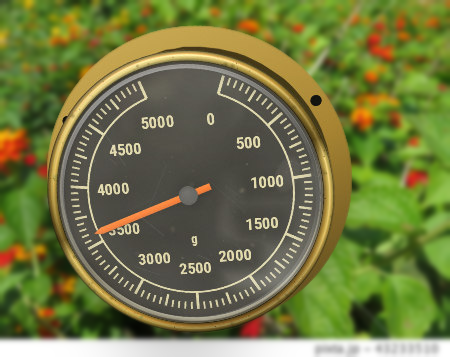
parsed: **3600** g
